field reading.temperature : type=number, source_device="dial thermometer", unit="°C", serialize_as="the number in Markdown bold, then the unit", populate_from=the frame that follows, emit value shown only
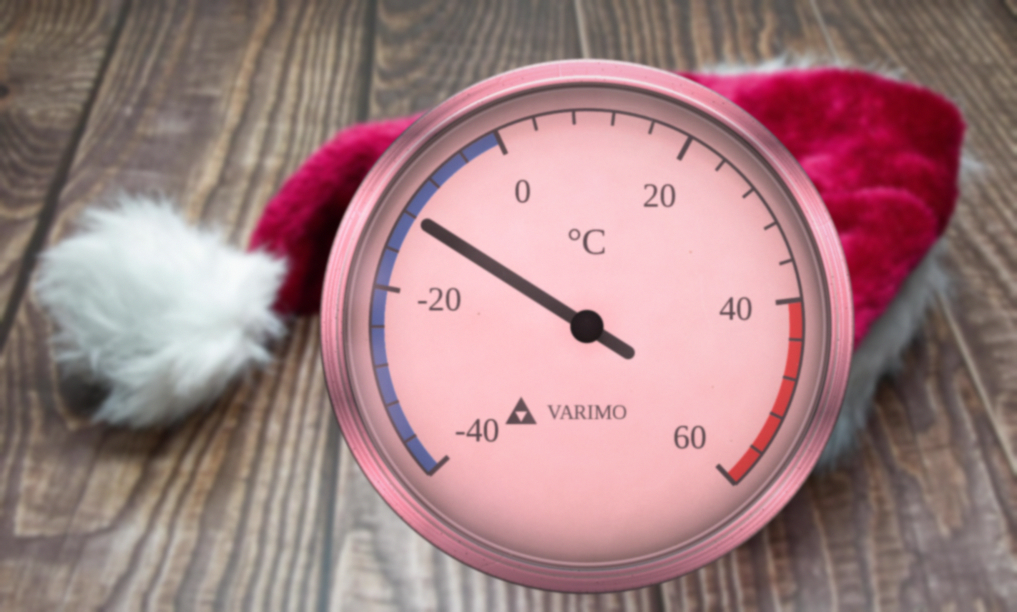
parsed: **-12** °C
